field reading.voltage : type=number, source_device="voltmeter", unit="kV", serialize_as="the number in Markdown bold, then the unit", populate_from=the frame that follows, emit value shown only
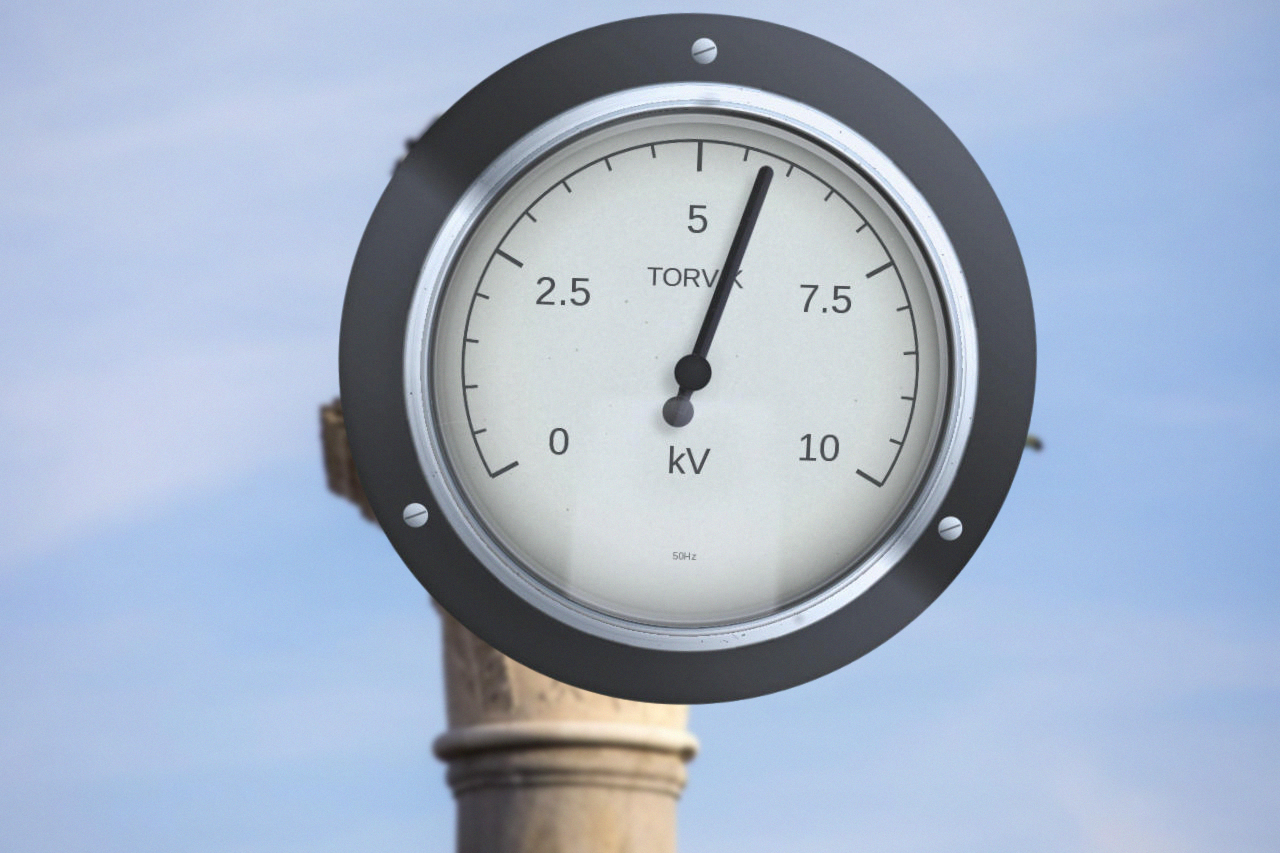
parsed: **5.75** kV
